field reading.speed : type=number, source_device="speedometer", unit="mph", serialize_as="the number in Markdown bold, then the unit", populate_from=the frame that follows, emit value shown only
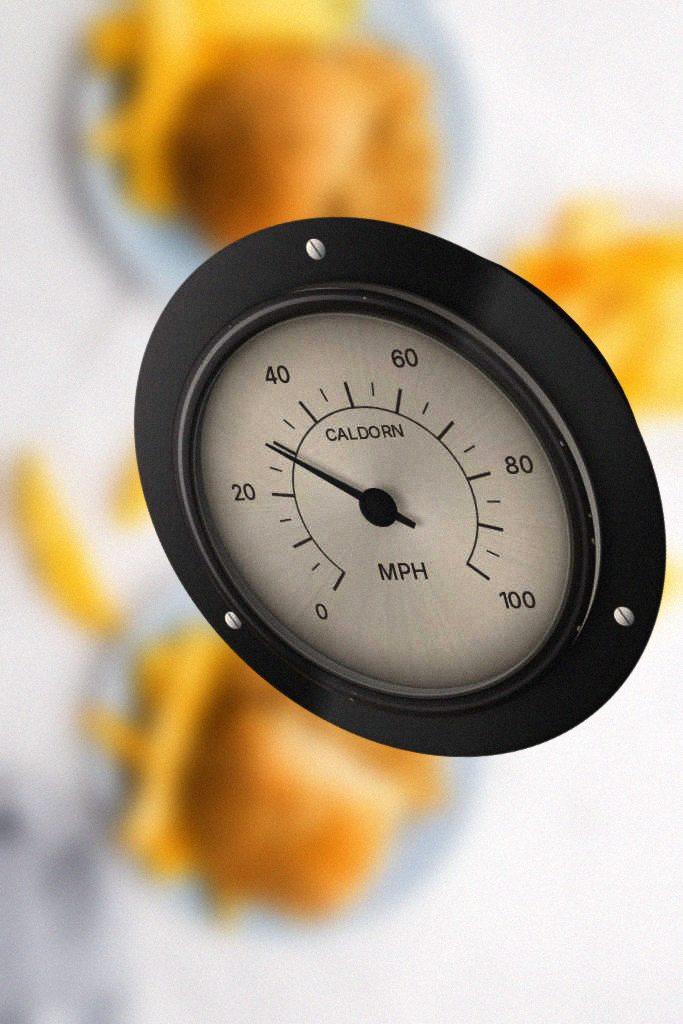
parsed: **30** mph
